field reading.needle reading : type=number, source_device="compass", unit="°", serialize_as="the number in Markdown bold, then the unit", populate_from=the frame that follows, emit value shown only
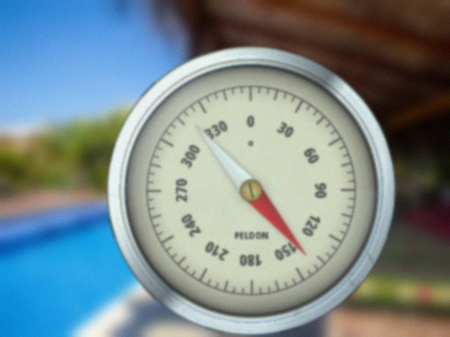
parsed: **140** °
